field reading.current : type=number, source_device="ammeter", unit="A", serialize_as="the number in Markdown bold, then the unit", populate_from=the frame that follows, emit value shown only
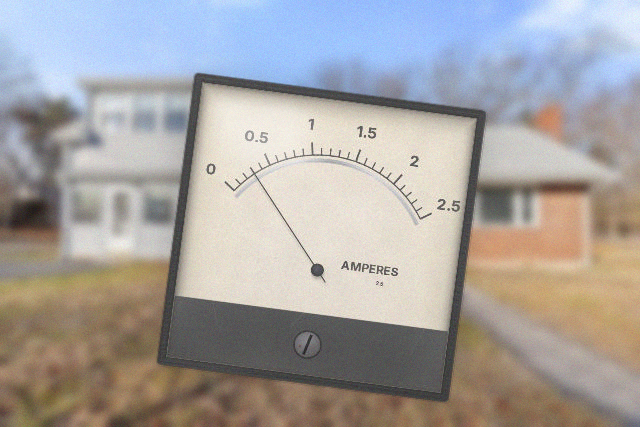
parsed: **0.3** A
